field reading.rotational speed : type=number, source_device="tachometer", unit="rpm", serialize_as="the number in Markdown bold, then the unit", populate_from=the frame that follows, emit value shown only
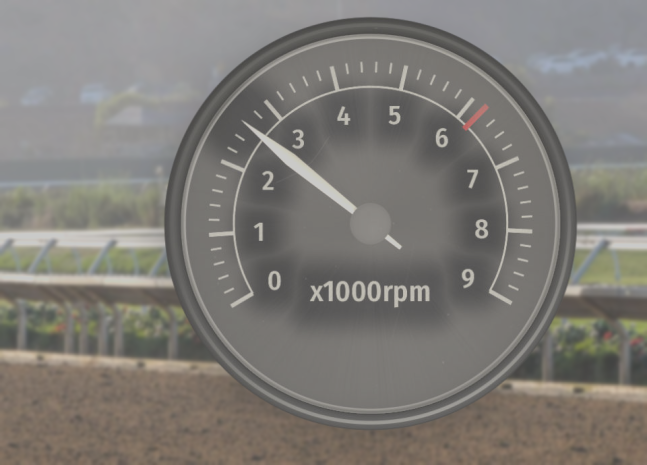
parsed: **2600** rpm
